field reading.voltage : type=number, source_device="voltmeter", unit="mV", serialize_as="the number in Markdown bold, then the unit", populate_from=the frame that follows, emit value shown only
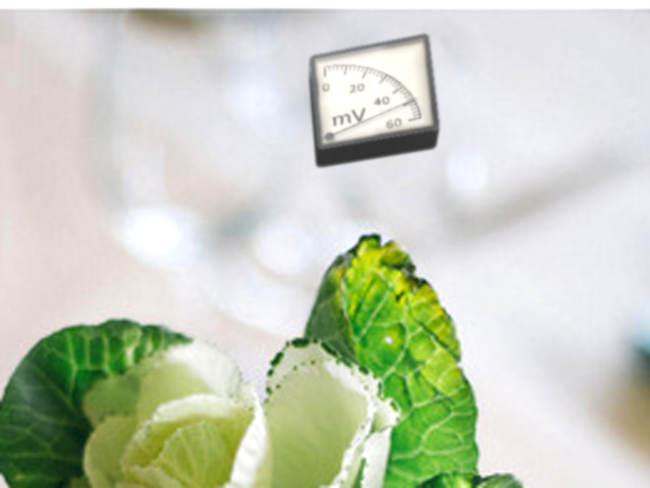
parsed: **50** mV
